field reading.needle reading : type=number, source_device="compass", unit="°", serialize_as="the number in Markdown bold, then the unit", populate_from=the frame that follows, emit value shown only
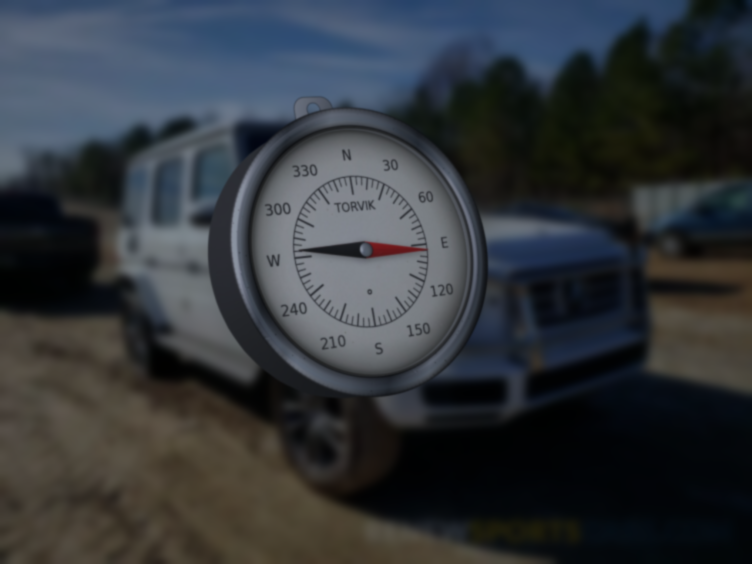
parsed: **95** °
